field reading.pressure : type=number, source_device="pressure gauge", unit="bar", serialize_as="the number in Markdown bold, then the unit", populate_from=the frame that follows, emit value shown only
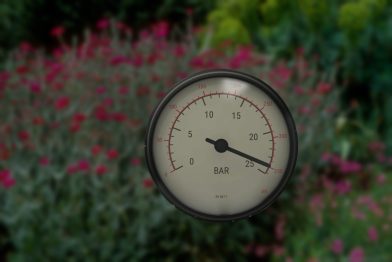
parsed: **24** bar
